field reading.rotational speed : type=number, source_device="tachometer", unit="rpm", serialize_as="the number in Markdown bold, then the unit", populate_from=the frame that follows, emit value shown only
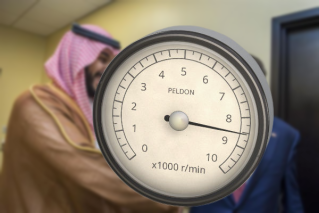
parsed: **8500** rpm
